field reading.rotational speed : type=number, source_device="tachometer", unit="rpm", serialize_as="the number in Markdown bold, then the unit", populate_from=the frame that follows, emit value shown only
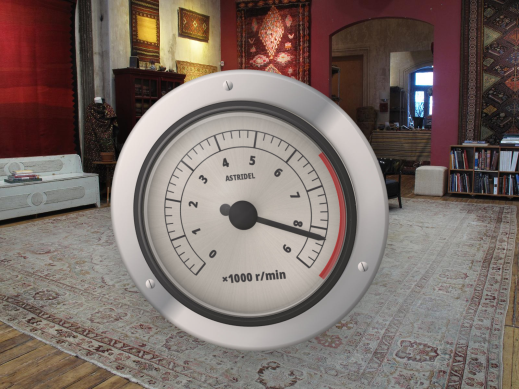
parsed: **8200** rpm
